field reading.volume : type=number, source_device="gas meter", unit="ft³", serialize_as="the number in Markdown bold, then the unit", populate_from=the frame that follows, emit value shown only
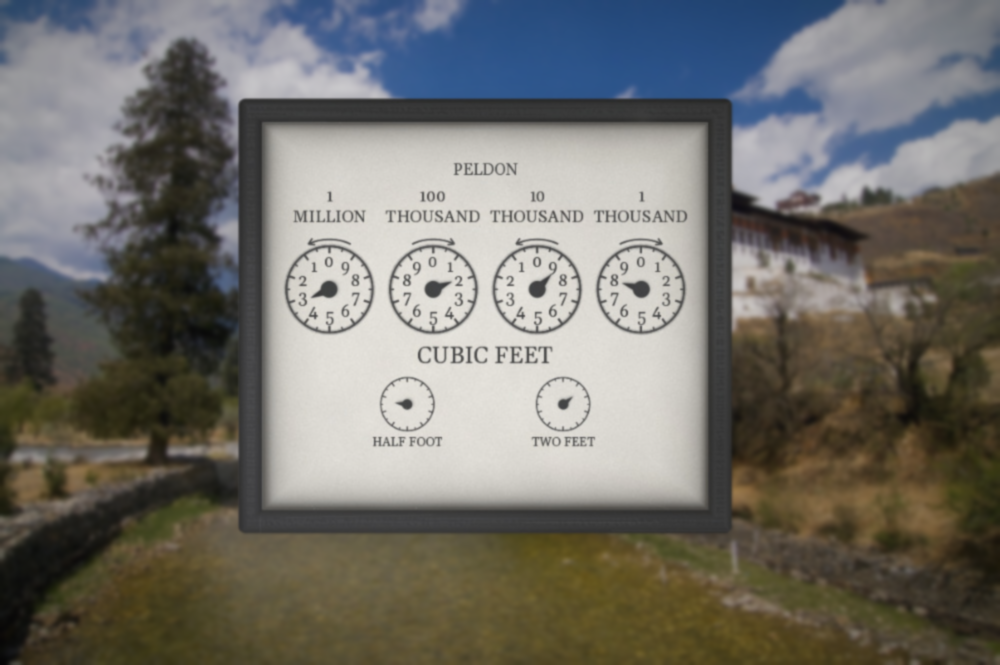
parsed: **318800** ft³
